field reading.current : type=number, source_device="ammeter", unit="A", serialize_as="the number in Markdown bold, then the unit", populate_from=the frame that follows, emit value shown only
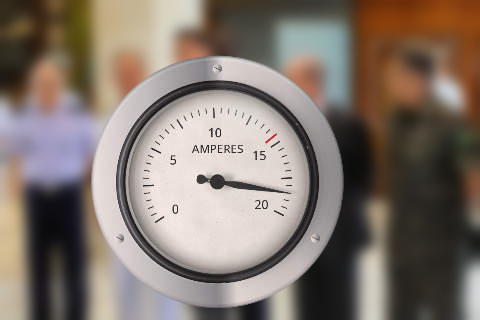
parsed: **18.5** A
